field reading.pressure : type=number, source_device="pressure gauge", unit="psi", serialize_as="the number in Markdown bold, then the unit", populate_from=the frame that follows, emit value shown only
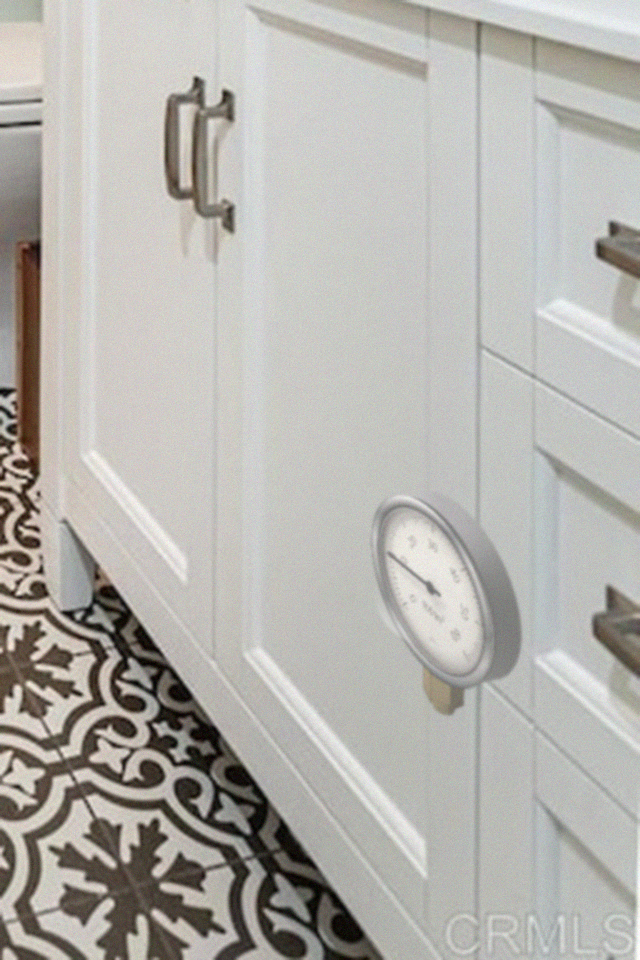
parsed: **10** psi
